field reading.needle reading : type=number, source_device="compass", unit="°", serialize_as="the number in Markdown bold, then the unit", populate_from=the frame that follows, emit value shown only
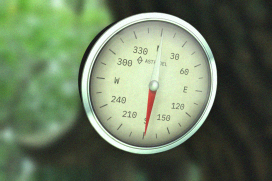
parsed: **180** °
